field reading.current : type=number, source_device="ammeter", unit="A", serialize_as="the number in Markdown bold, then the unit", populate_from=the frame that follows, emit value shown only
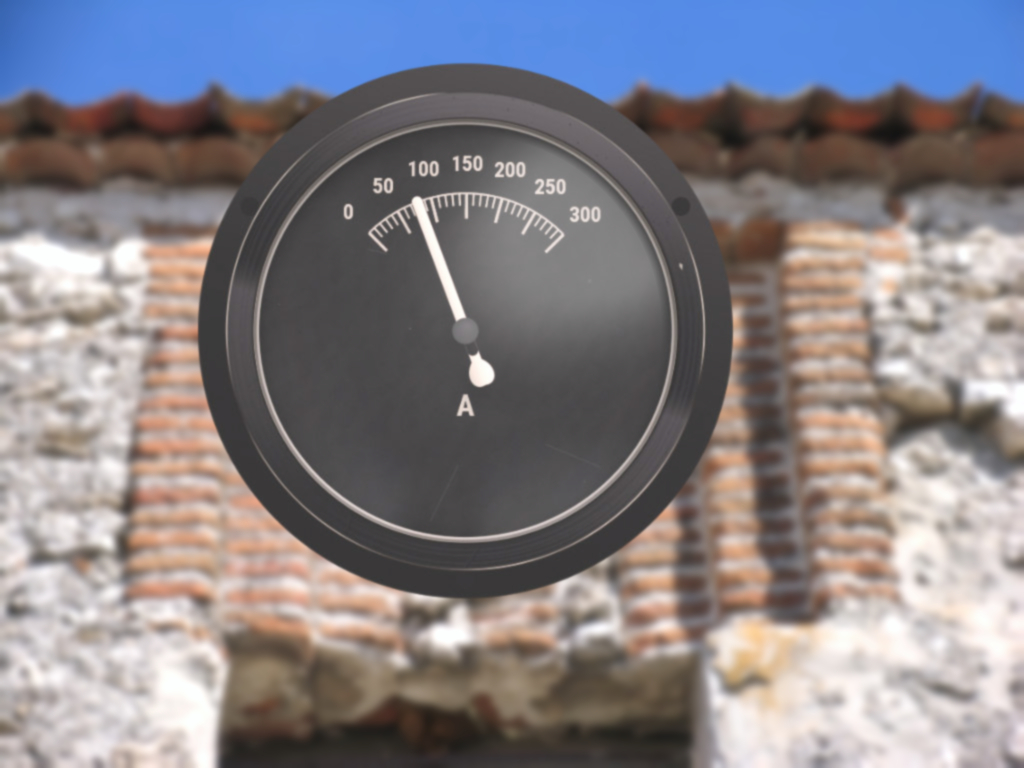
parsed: **80** A
